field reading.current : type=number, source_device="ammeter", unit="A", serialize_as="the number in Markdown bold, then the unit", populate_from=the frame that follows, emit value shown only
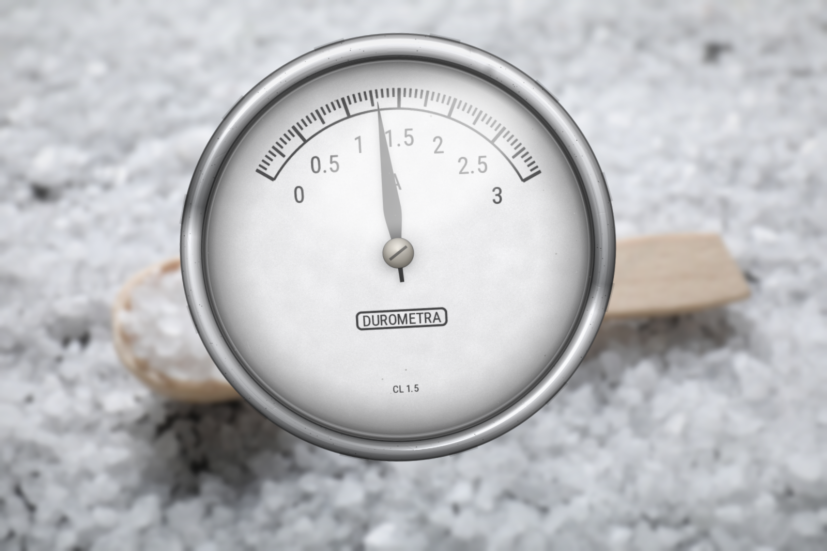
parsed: **1.3** A
